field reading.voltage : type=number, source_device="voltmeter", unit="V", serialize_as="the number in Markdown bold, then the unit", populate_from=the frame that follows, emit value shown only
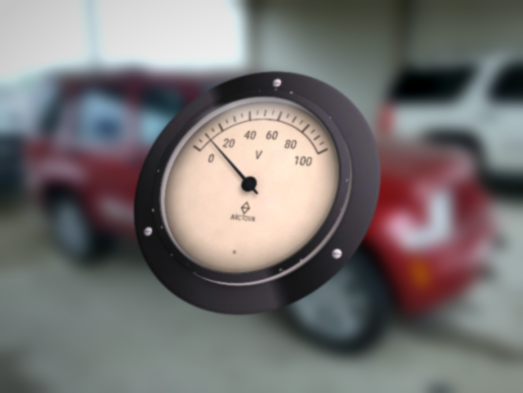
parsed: **10** V
